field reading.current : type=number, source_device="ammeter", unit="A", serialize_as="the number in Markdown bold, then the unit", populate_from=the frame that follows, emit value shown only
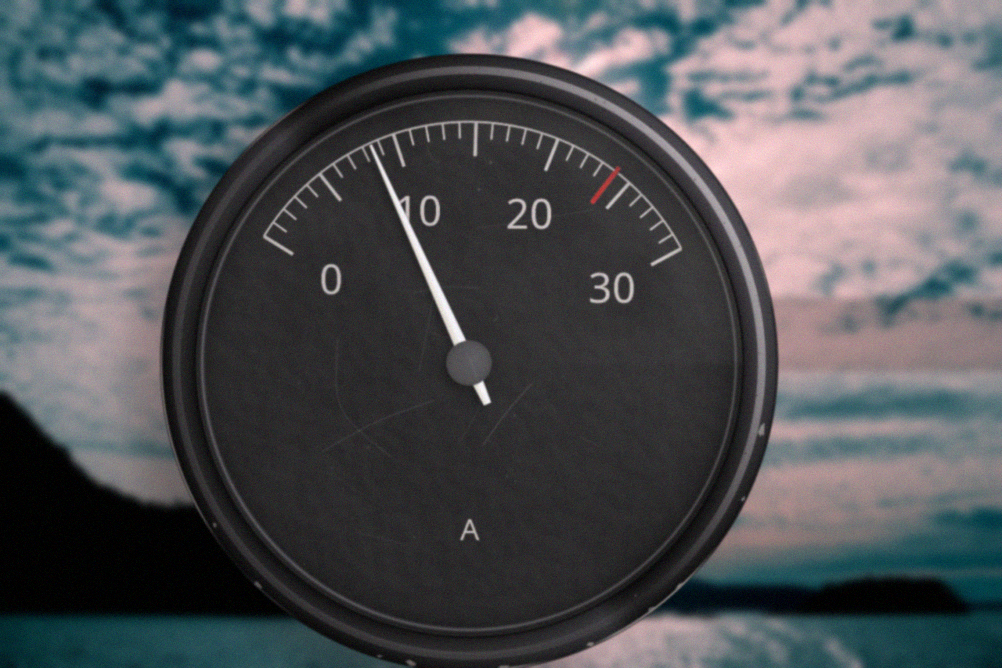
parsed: **8.5** A
